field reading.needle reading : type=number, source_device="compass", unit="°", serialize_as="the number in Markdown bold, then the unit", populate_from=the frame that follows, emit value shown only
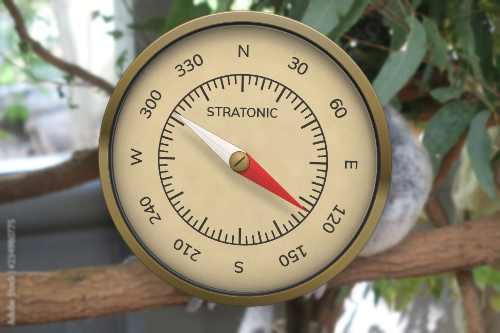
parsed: **125** °
